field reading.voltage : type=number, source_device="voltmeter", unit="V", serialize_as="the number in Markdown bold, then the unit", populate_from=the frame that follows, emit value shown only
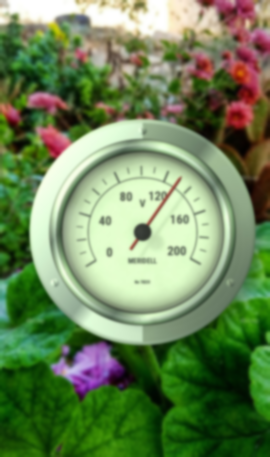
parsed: **130** V
